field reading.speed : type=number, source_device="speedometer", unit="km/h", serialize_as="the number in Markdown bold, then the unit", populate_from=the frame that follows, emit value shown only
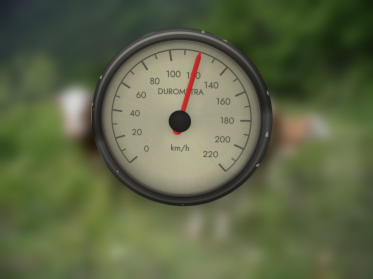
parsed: **120** km/h
